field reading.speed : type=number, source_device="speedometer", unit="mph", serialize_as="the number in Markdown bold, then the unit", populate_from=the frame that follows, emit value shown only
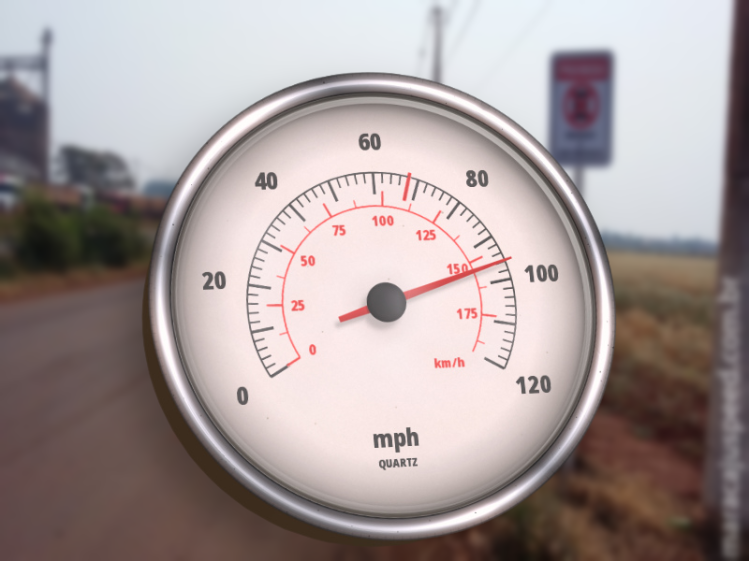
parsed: **96** mph
